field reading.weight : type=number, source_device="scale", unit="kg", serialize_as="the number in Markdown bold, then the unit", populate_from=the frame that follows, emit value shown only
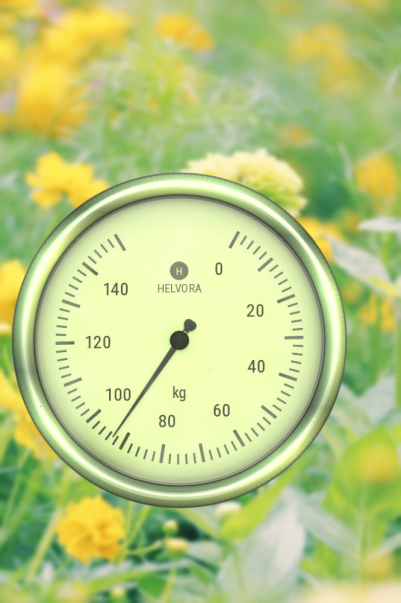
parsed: **93** kg
